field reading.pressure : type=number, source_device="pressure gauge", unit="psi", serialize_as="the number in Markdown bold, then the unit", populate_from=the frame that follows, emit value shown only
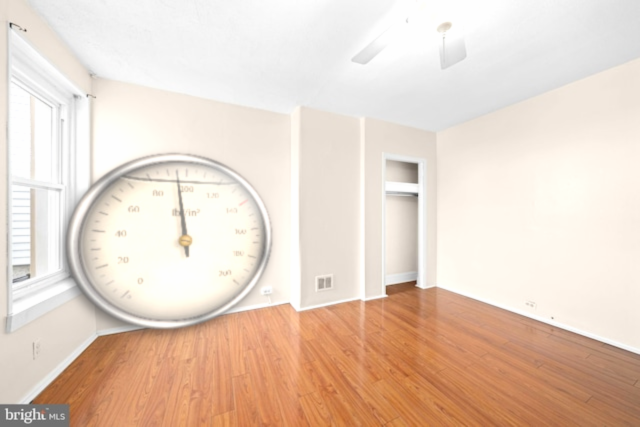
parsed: **95** psi
